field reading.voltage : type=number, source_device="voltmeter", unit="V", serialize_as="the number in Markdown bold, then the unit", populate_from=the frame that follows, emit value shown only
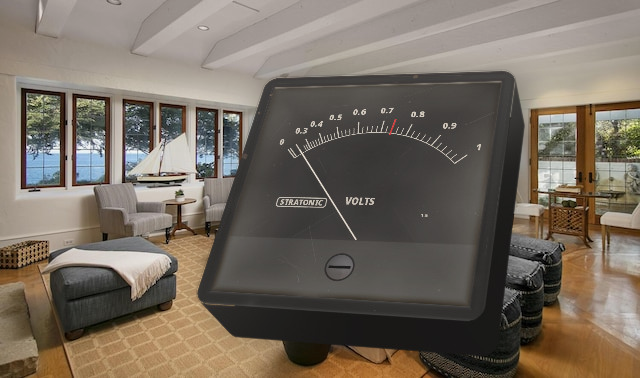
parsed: **0.2** V
